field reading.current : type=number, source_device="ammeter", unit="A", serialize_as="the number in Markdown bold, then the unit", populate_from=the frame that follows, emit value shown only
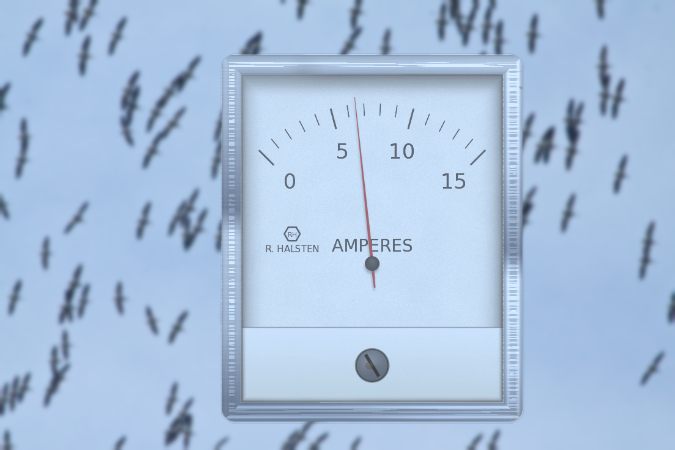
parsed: **6.5** A
